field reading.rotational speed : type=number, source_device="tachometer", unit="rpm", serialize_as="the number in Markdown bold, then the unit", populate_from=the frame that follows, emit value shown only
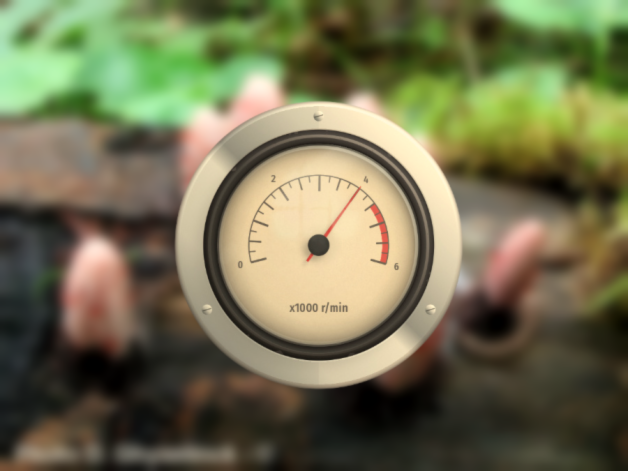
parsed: **4000** rpm
